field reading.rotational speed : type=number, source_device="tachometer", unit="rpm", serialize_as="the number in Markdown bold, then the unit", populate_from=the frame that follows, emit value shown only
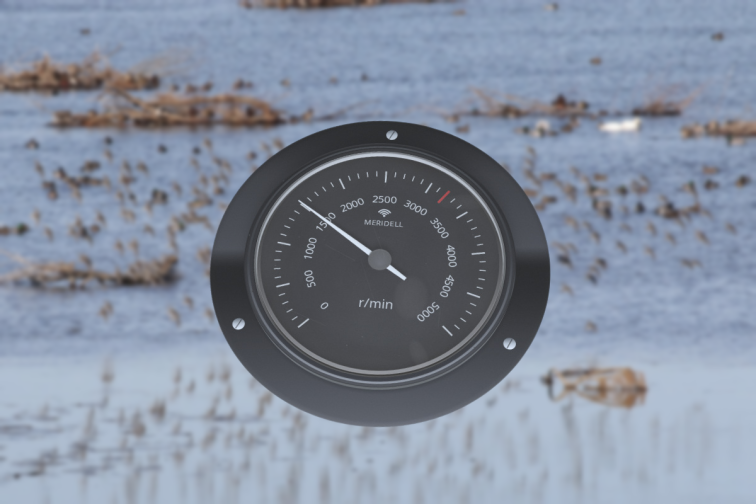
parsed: **1500** rpm
